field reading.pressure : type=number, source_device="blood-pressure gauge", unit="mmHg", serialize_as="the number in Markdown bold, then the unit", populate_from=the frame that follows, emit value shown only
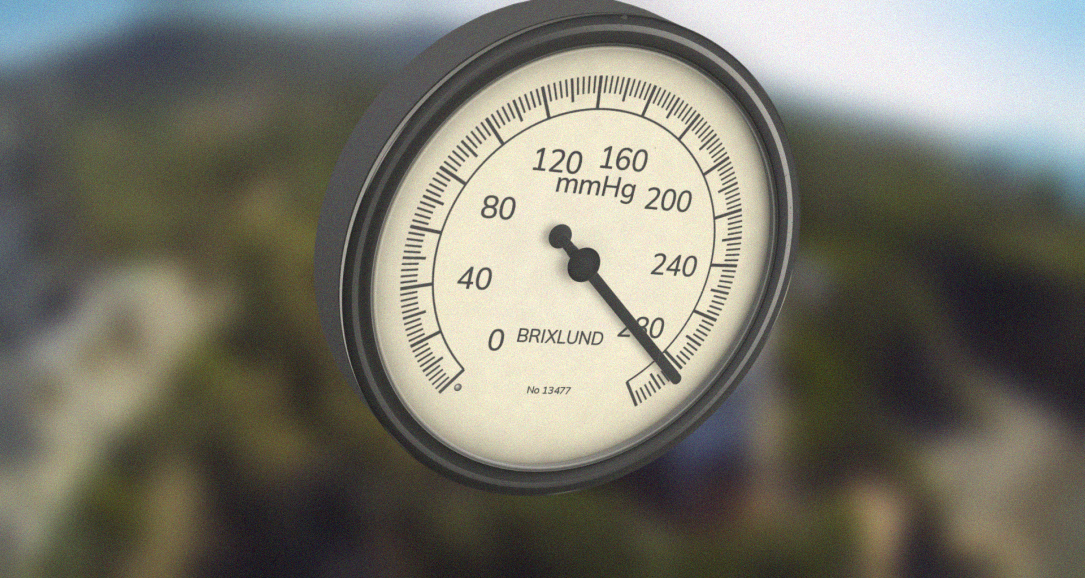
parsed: **284** mmHg
